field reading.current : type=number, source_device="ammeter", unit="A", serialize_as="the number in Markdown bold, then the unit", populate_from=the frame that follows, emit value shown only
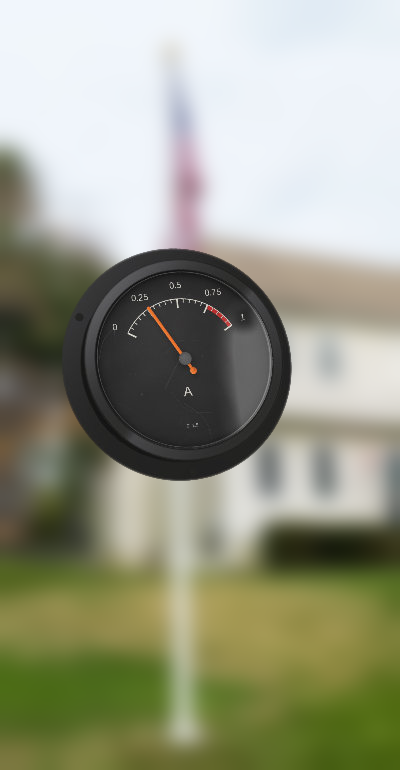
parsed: **0.25** A
